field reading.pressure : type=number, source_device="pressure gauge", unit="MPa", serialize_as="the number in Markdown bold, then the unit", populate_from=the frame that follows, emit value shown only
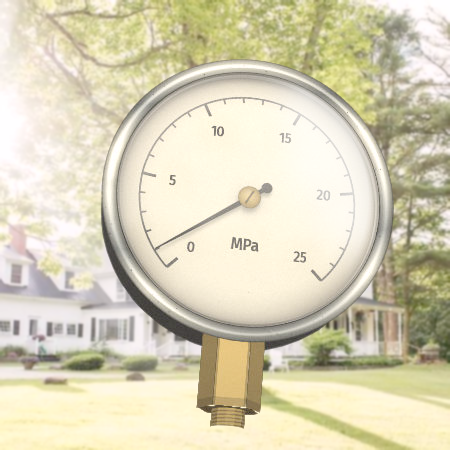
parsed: **1** MPa
